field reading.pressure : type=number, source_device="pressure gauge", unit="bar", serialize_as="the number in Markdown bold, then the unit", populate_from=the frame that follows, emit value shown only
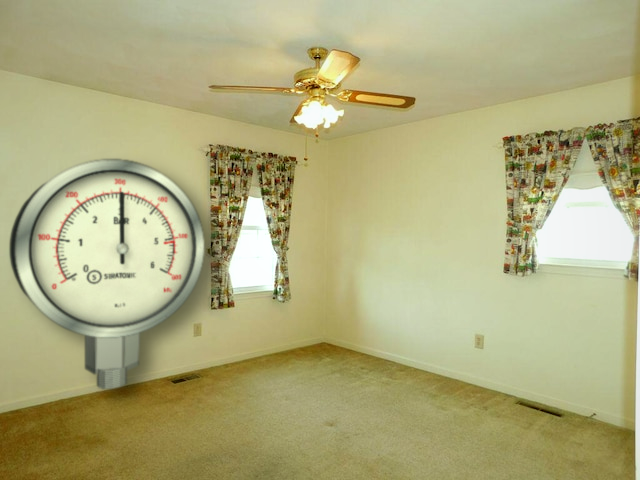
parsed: **3** bar
